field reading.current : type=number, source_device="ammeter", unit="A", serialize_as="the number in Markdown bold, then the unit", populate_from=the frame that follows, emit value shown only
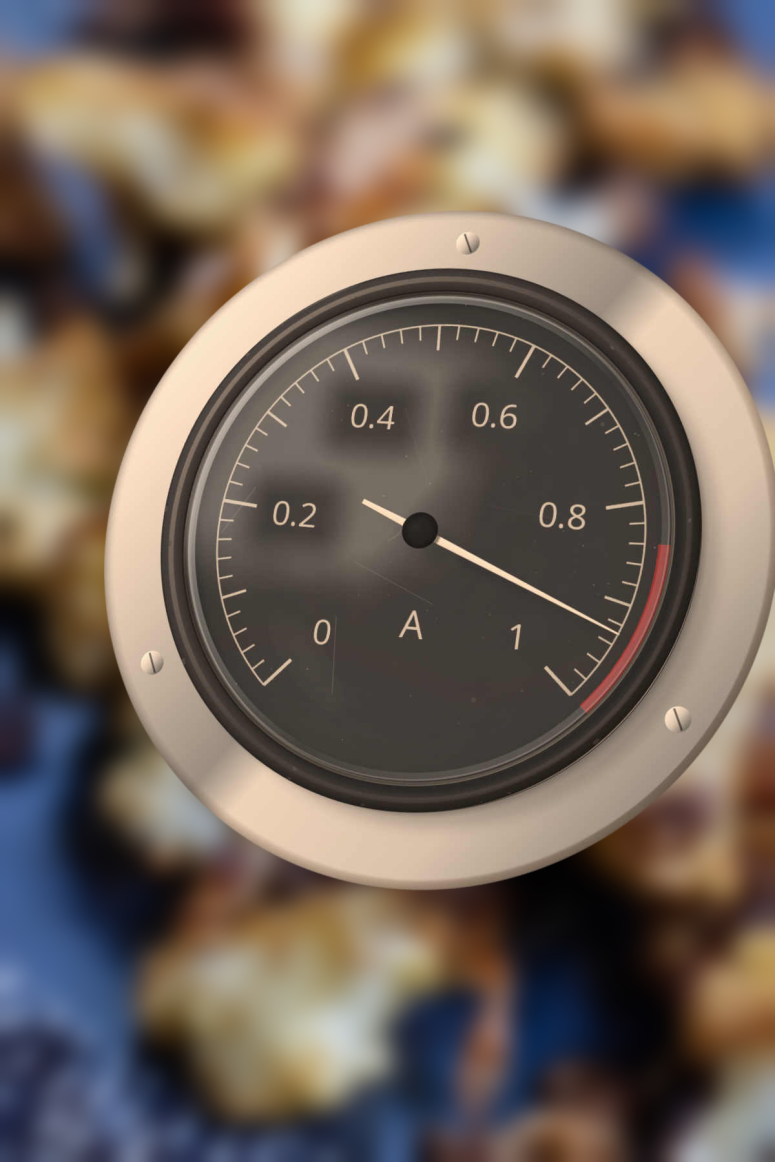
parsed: **0.93** A
